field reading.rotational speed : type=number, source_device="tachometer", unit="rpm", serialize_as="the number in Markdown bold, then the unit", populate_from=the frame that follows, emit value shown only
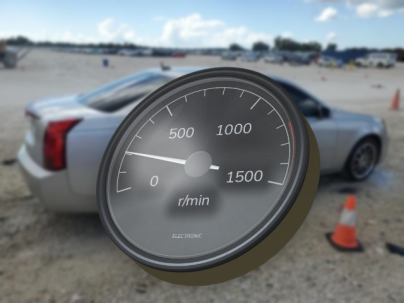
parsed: **200** rpm
